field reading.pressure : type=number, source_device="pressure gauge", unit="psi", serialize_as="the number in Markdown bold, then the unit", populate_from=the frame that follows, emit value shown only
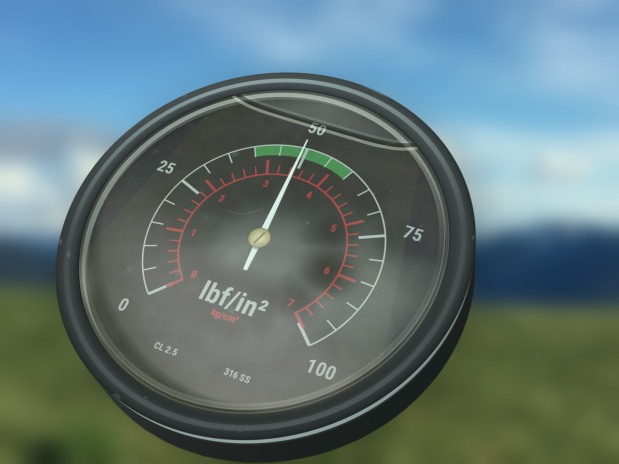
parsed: **50** psi
